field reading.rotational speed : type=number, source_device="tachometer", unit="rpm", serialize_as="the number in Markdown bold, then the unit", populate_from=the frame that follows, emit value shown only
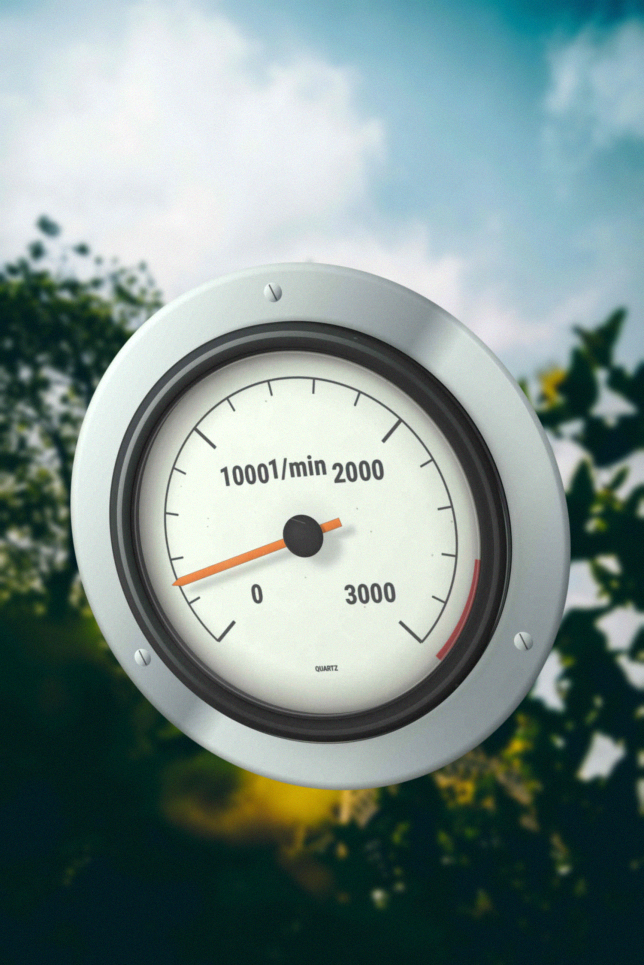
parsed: **300** rpm
